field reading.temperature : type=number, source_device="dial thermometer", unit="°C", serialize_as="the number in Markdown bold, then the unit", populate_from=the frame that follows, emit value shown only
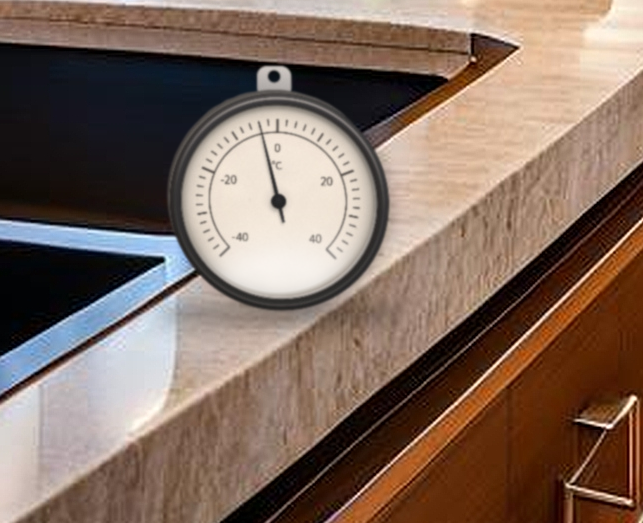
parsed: **-4** °C
